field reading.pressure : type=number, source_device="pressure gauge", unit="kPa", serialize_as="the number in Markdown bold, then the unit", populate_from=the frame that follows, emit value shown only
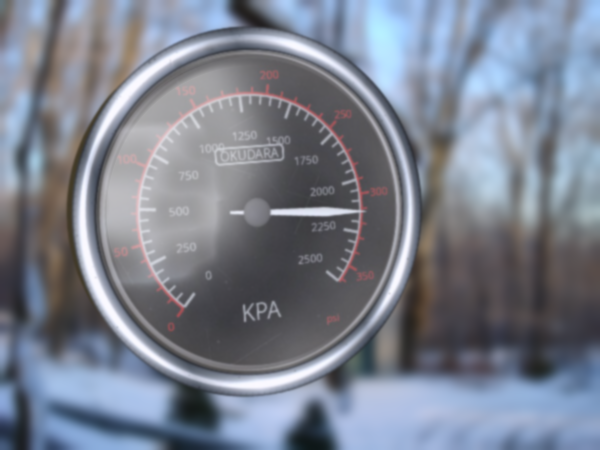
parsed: **2150** kPa
